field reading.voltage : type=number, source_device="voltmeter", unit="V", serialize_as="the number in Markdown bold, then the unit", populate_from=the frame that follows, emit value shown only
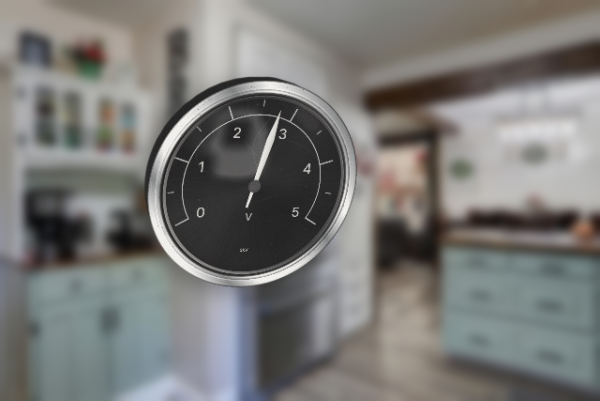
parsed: **2.75** V
